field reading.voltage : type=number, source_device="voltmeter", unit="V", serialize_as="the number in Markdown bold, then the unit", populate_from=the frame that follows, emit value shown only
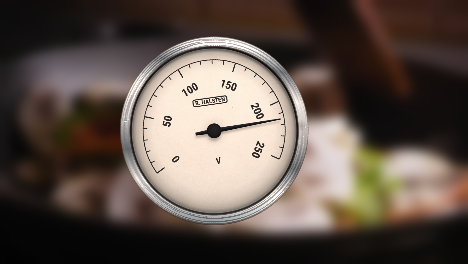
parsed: **215** V
